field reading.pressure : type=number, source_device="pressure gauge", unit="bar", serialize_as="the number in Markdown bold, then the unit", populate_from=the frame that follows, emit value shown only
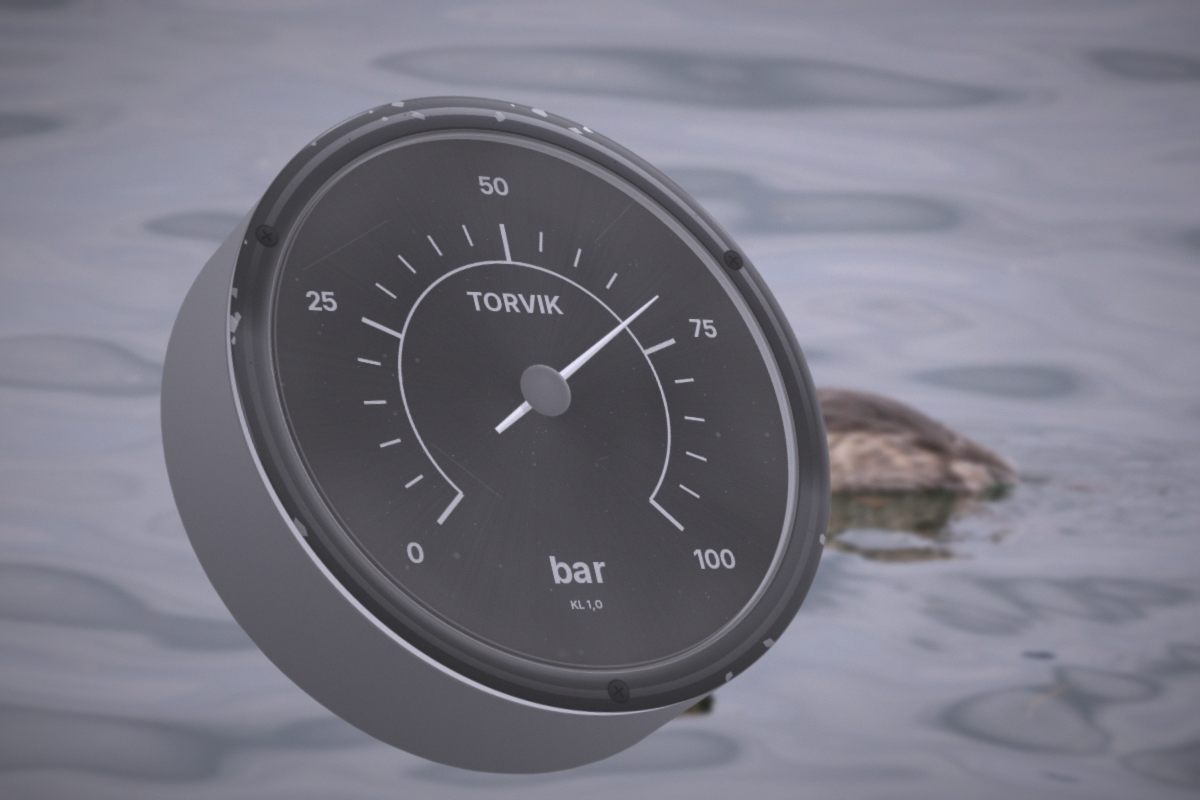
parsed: **70** bar
